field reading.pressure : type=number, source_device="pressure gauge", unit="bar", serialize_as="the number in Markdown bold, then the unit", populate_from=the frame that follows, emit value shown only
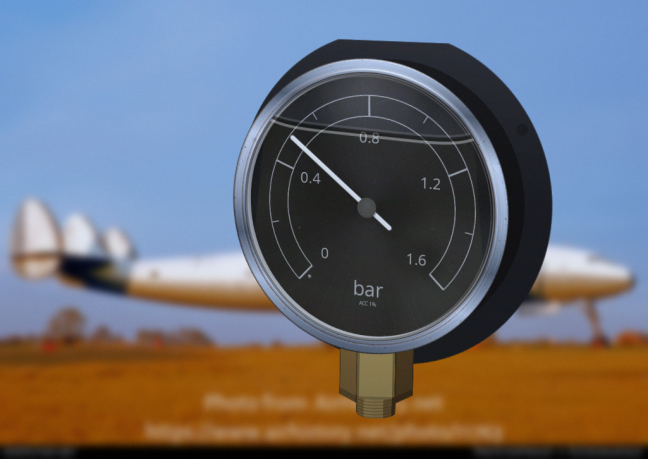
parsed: **0.5** bar
